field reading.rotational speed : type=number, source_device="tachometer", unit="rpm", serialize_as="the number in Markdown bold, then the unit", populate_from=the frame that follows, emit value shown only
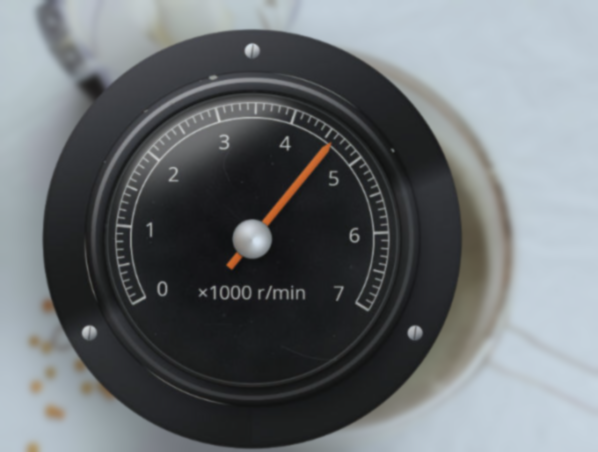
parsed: **4600** rpm
